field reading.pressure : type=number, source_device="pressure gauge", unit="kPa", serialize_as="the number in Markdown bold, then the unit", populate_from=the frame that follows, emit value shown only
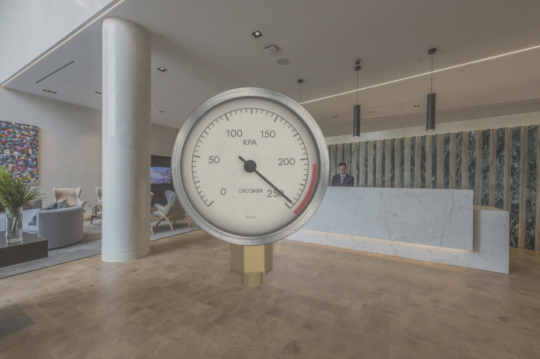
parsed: **245** kPa
